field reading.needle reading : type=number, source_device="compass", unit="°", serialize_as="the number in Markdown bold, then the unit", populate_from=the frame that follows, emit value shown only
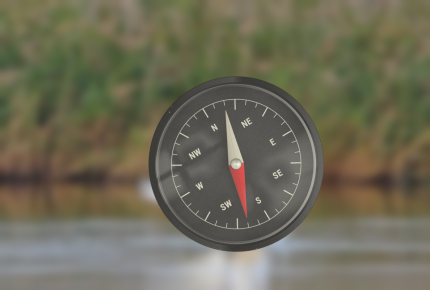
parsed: **200** °
